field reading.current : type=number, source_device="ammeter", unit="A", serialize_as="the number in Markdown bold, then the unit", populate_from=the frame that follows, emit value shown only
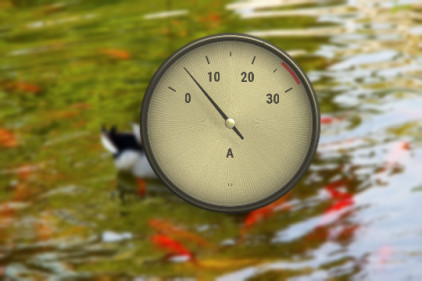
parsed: **5** A
